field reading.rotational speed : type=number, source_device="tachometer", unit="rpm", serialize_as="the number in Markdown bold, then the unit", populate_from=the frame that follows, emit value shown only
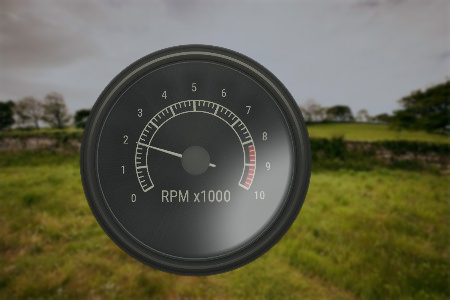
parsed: **2000** rpm
